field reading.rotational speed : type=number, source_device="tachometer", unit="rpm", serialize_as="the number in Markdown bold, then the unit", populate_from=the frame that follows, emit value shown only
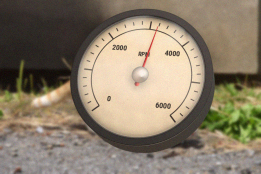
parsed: **3200** rpm
